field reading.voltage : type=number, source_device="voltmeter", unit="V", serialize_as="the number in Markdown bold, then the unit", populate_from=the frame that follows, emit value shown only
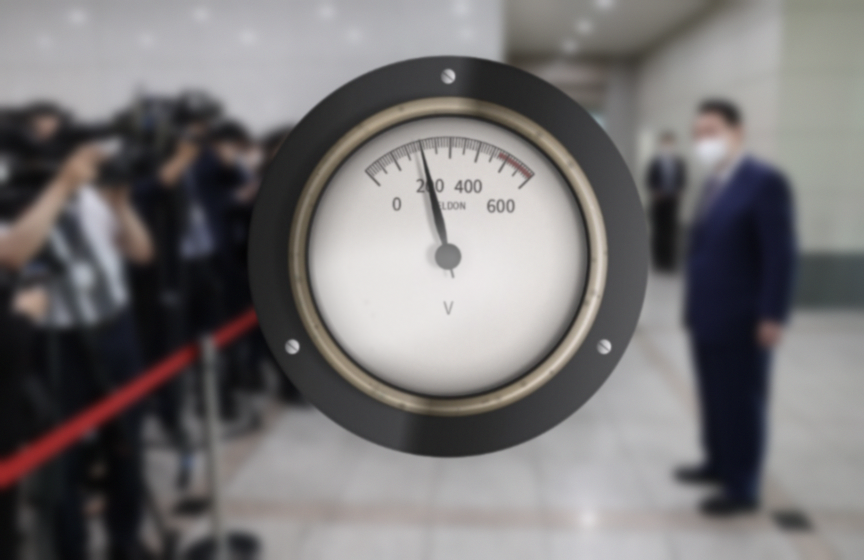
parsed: **200** V
